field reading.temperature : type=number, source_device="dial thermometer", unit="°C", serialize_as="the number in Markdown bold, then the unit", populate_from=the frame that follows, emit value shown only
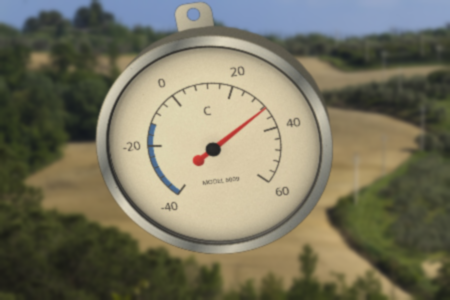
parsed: **32** °C
